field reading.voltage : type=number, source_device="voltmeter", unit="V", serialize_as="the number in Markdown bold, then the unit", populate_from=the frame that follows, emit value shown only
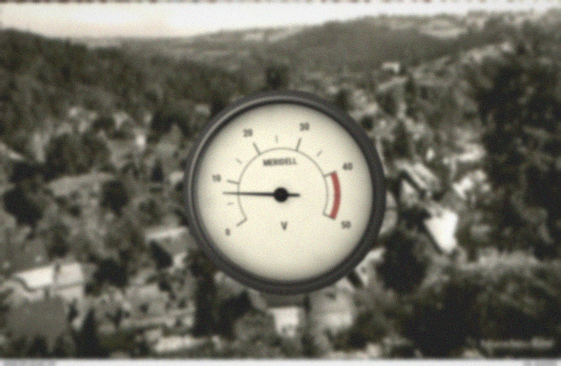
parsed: **7.5** V
